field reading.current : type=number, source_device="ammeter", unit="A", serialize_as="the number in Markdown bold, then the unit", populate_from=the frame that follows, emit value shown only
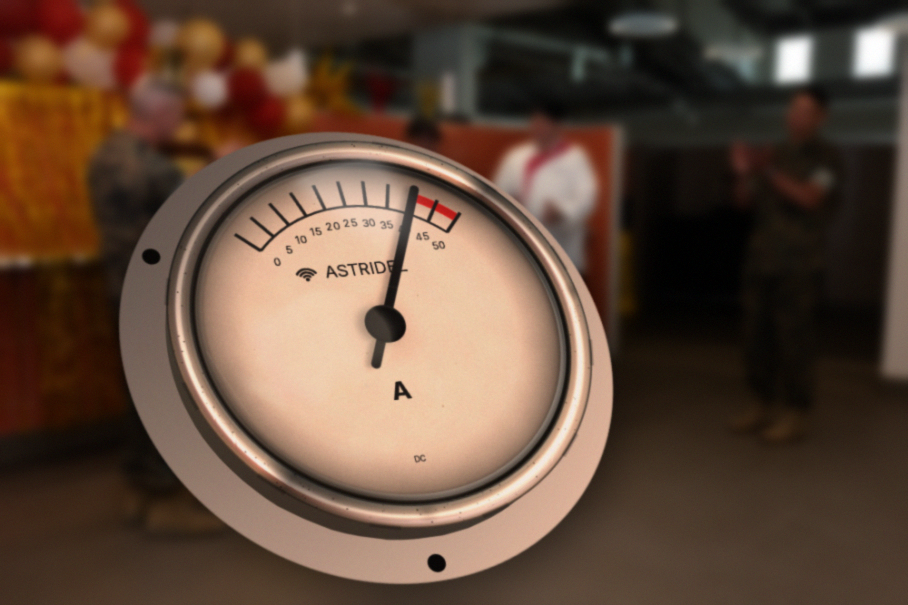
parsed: **40** A
